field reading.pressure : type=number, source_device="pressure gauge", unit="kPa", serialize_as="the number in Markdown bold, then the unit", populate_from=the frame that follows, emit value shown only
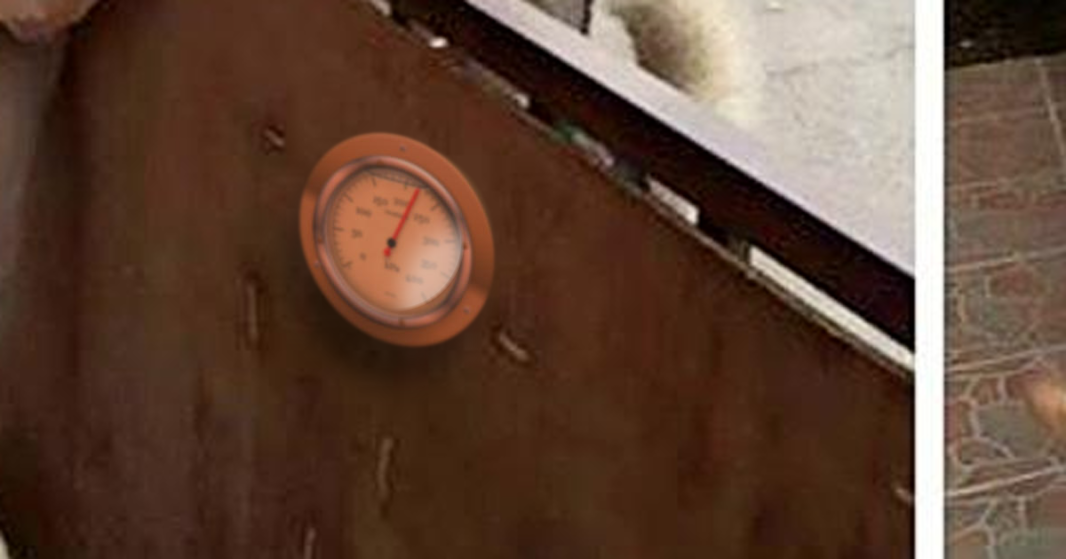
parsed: **220** kPa
